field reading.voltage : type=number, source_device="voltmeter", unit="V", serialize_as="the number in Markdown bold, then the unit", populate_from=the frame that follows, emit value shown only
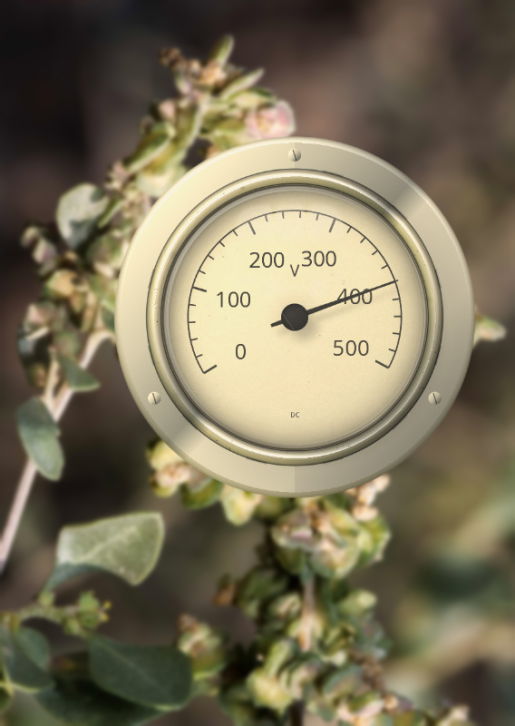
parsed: **400** V
